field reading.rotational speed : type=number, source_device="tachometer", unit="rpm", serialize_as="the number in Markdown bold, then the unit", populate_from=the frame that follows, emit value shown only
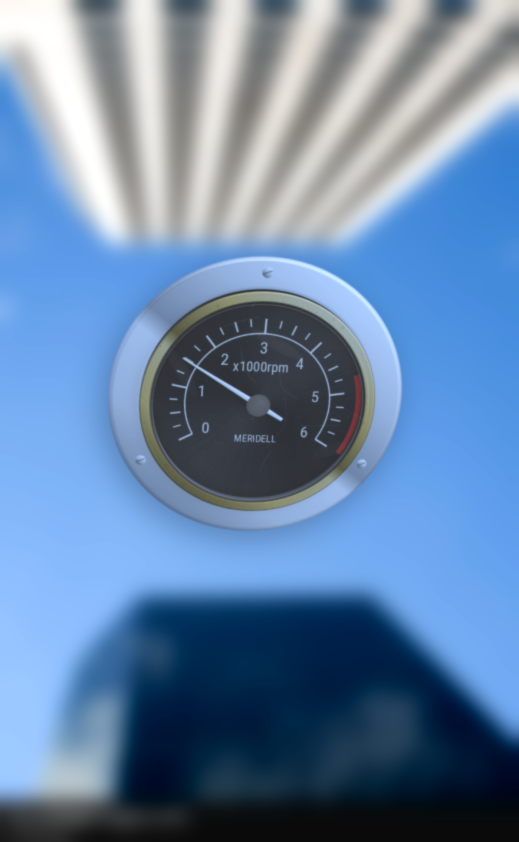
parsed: **1500** rpm
